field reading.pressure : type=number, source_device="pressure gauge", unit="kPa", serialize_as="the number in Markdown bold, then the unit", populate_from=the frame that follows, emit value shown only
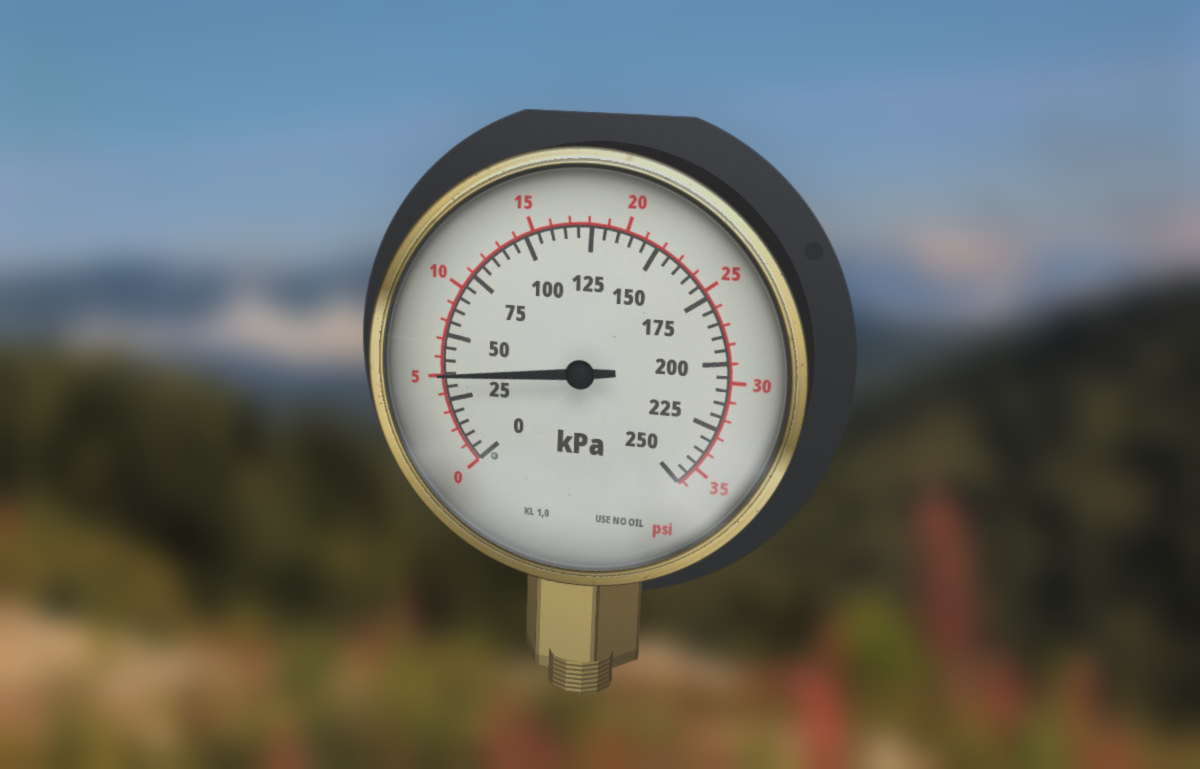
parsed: **35** kPa
